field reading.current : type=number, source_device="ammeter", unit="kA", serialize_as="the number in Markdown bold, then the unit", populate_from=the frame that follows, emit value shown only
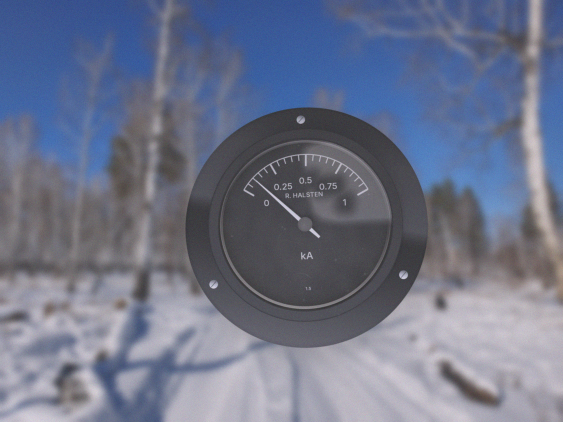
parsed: **0.1** kA
